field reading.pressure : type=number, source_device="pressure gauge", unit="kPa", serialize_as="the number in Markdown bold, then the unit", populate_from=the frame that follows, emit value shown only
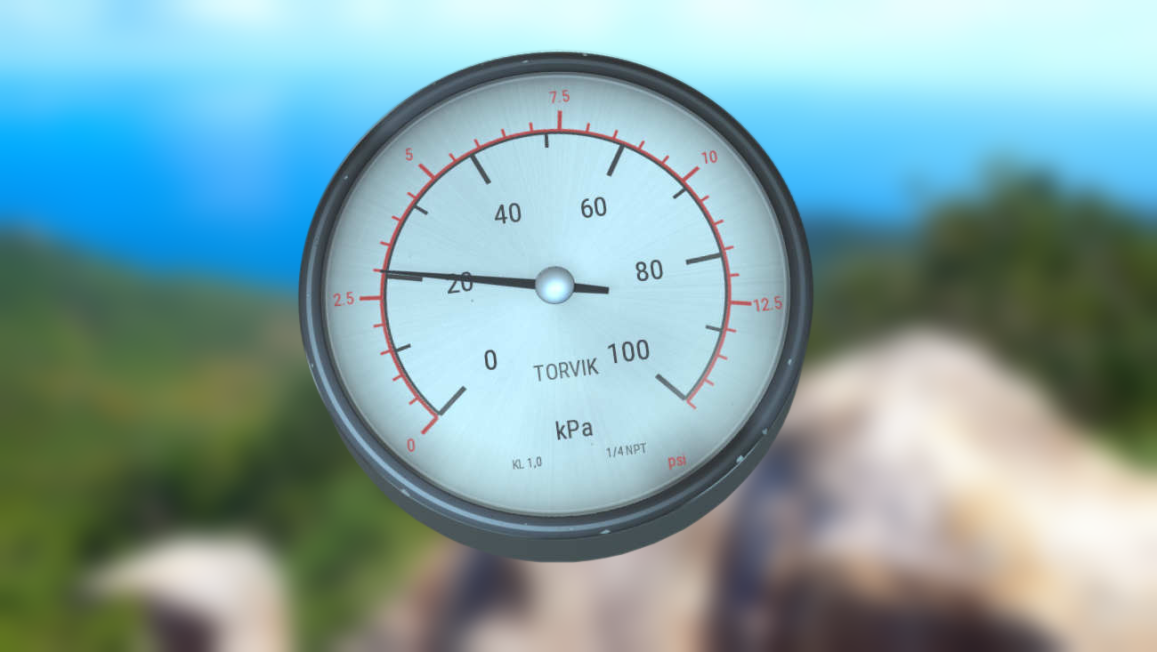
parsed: **20** kPa
